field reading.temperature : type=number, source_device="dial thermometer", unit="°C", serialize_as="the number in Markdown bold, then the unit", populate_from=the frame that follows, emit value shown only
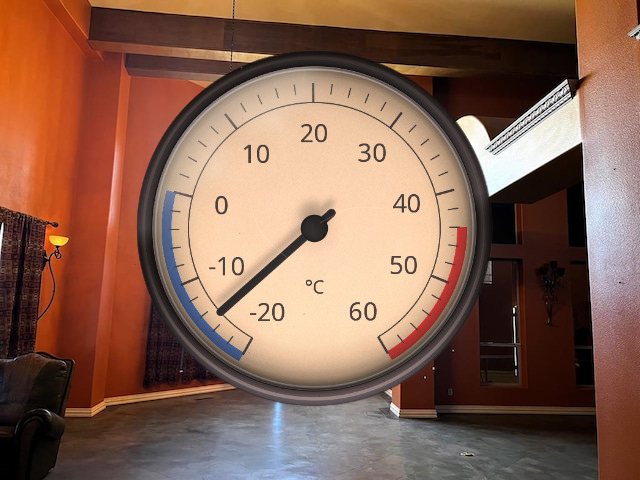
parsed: **-15** °C
